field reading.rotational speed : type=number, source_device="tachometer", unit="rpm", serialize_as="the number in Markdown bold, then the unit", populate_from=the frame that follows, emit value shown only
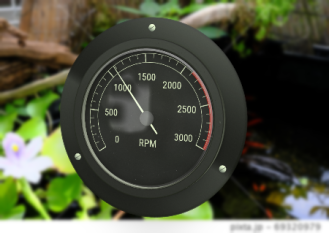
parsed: **1100** rpm
